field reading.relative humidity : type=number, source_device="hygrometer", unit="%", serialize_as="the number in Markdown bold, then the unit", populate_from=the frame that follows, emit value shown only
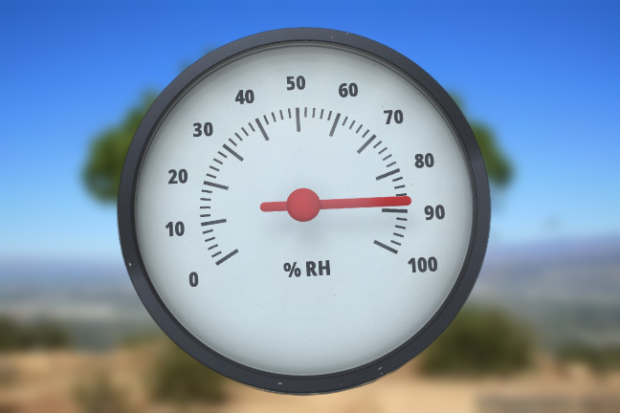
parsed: **88** %
